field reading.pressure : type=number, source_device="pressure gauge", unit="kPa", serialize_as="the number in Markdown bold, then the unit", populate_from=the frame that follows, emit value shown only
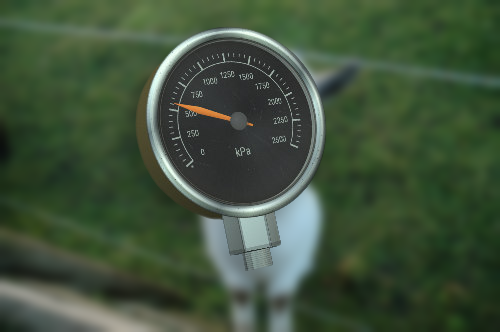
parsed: **550** kPa
